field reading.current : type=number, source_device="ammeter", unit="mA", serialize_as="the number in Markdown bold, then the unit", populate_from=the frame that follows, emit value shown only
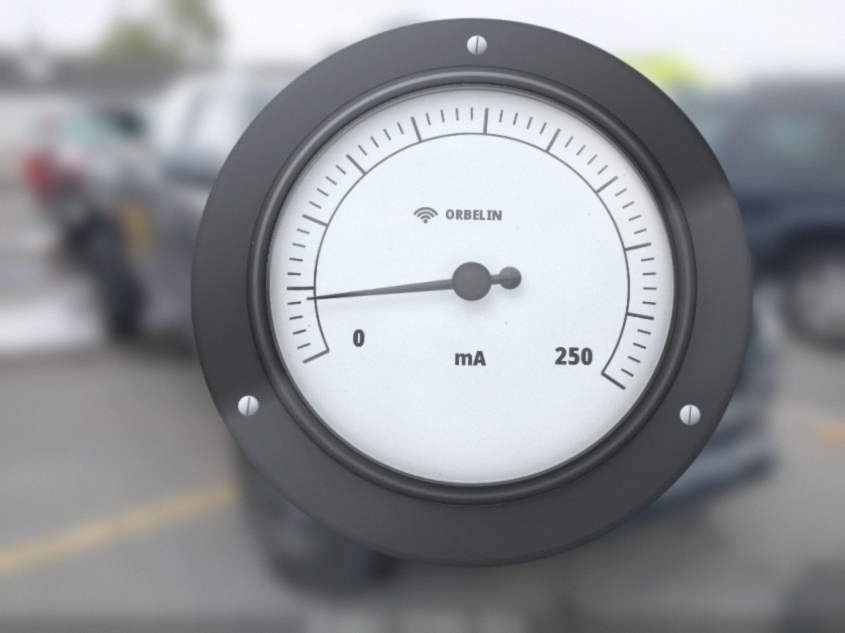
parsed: **20** mA
